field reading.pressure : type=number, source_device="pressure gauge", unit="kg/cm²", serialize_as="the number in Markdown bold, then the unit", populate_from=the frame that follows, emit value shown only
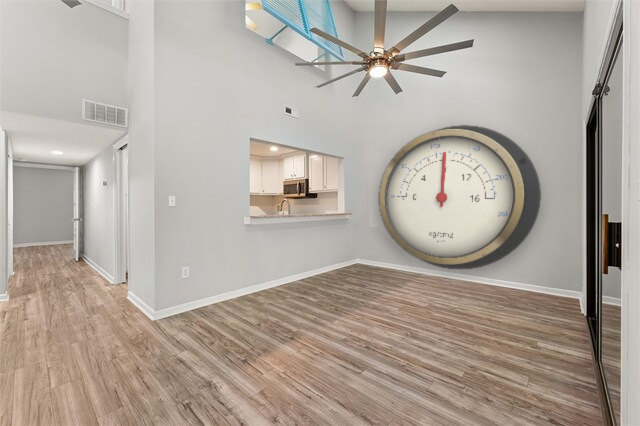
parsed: **8** kg/cm²
